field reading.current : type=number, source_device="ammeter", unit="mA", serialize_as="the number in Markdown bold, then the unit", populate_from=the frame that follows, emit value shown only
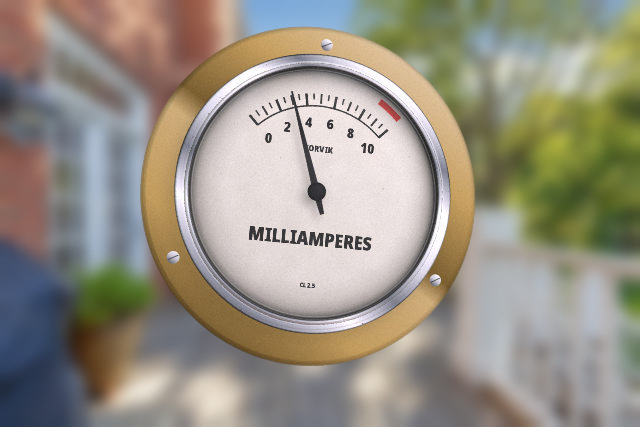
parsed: **3** mA
